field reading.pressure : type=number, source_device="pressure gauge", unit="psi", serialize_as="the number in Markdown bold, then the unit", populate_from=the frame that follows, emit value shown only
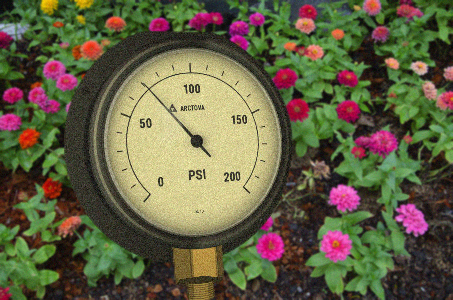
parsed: **70** psi
